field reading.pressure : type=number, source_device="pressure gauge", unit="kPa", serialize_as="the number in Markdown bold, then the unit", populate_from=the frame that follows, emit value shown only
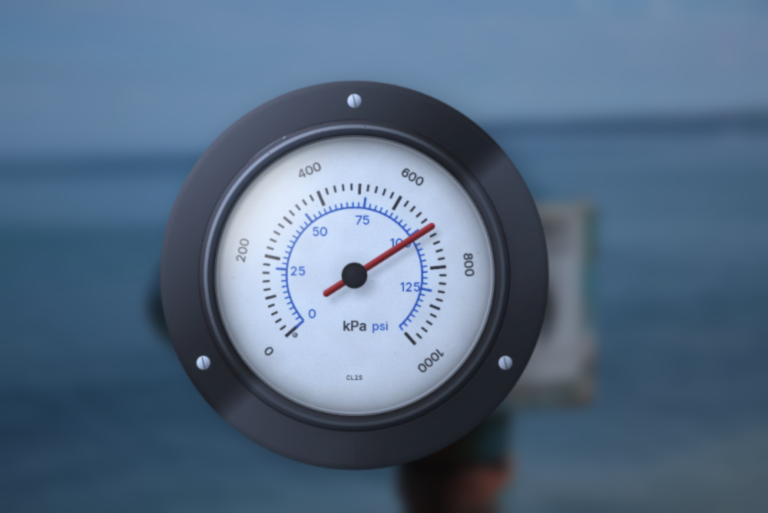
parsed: **700** kPa
